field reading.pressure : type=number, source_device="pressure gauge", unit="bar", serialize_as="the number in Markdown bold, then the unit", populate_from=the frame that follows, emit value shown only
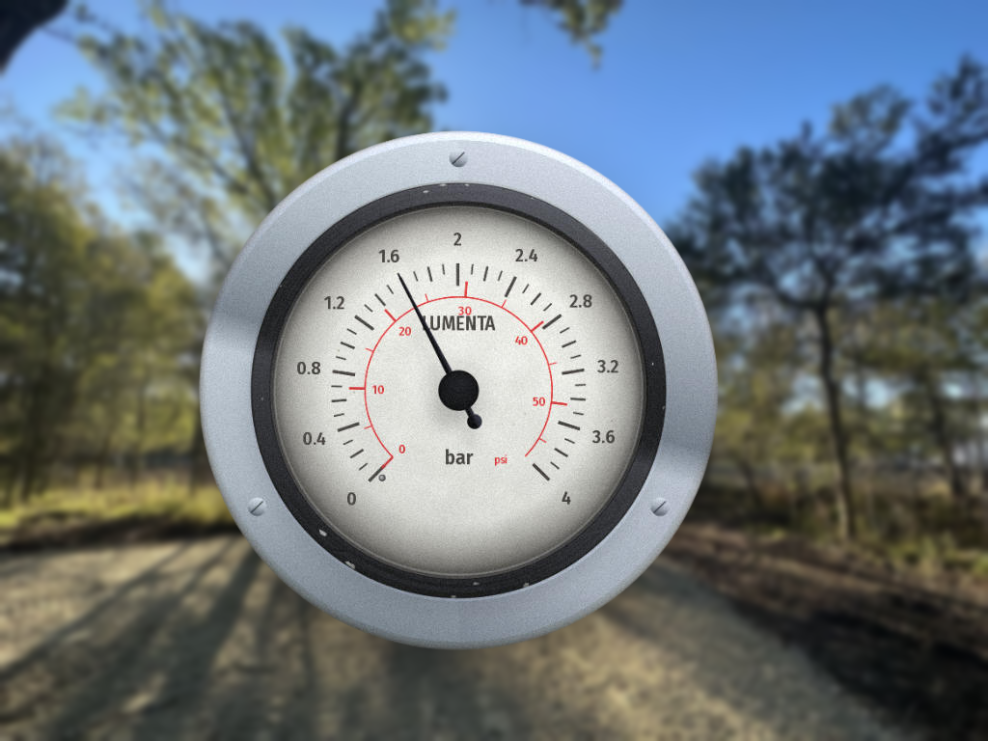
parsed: **1.6** bar
